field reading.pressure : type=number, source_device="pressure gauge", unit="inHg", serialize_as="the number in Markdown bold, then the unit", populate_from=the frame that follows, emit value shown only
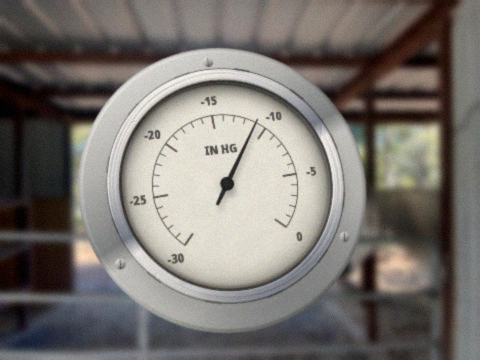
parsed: **-11** inHg
